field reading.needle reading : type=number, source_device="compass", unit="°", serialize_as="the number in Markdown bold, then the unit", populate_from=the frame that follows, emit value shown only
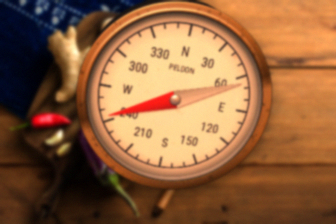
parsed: **245** °
